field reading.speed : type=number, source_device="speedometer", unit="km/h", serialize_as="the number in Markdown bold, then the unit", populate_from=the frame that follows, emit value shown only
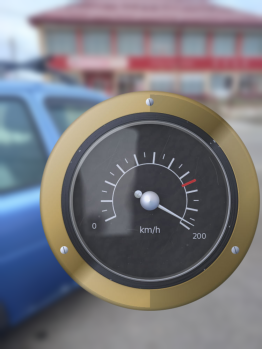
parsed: **195** km/h
